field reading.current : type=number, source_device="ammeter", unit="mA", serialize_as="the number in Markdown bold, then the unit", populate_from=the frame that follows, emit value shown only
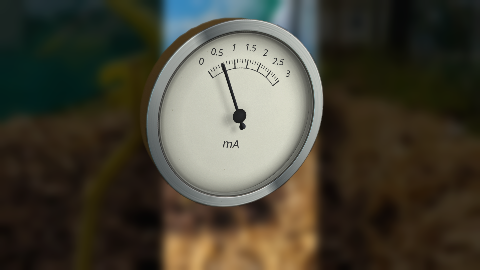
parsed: **0.5** mA
